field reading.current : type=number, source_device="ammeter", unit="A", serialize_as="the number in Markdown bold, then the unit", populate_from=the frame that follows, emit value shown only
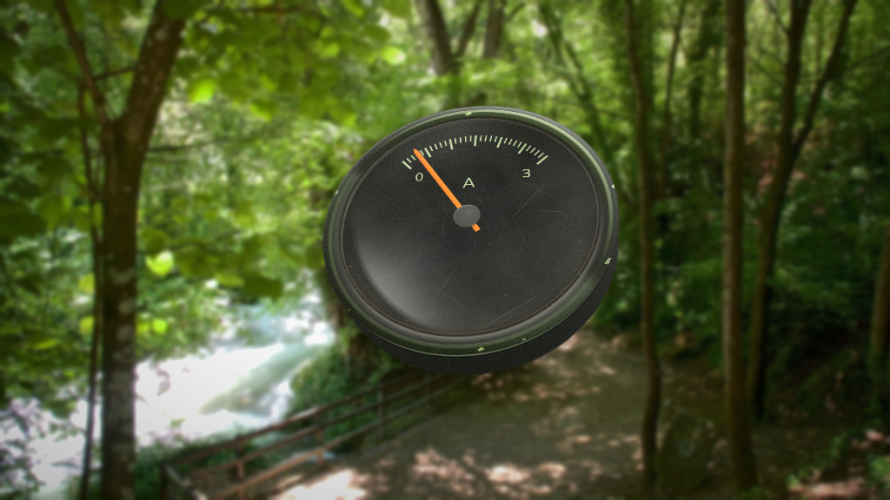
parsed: **0.3** A
